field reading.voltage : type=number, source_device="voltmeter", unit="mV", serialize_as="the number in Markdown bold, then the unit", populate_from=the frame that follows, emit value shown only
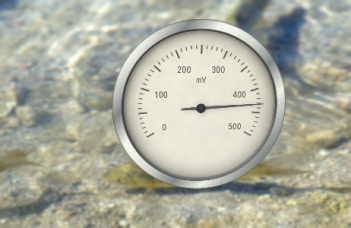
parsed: **430** mV
